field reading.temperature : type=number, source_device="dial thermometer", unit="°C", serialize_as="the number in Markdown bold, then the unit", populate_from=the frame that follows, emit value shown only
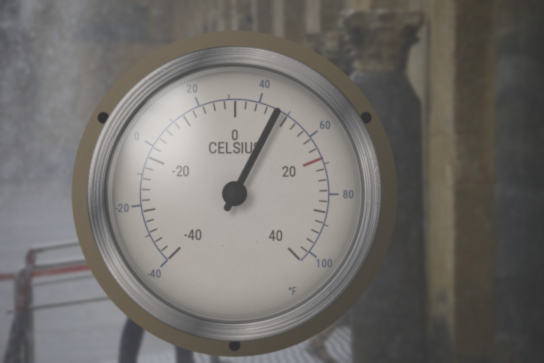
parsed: **8** °C
